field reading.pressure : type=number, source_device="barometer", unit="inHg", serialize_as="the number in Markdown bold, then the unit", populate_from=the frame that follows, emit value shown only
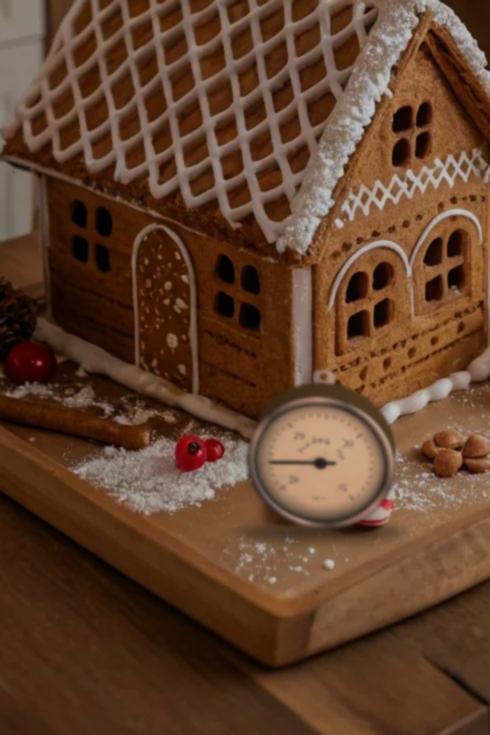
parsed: **28.4** inHg
